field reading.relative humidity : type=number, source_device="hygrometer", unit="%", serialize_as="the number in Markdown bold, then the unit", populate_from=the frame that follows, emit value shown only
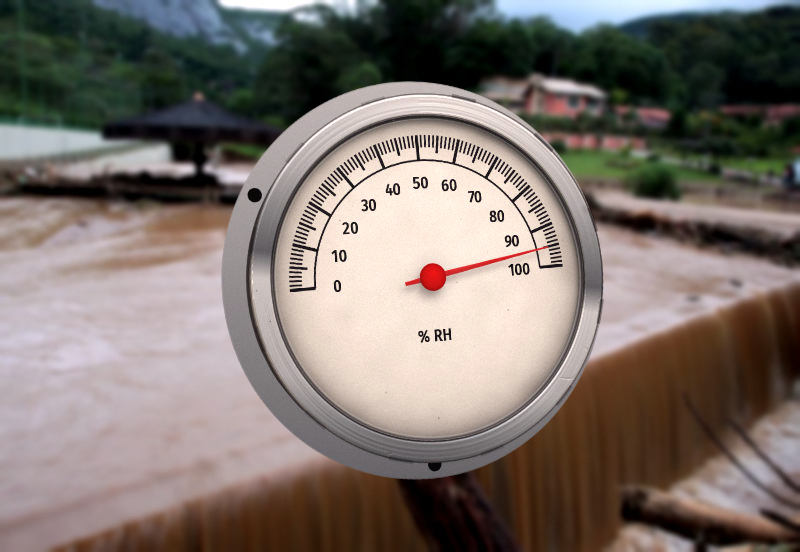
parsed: **95** %
